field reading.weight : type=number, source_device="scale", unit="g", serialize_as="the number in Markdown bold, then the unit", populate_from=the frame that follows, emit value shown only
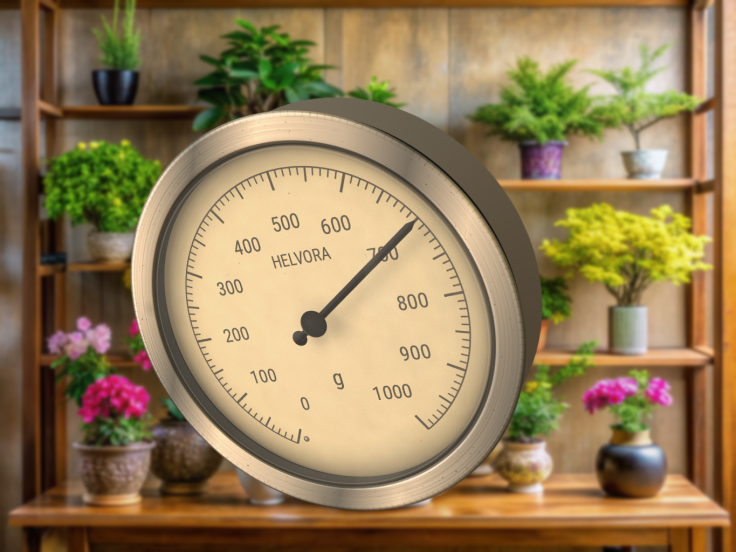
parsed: **700** g
